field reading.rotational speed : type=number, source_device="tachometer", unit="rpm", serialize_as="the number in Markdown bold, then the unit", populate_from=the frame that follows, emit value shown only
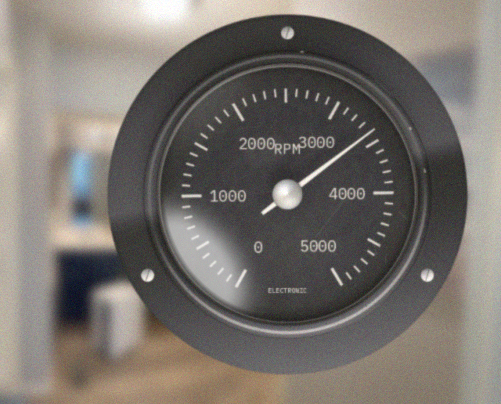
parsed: **3400** rpm
